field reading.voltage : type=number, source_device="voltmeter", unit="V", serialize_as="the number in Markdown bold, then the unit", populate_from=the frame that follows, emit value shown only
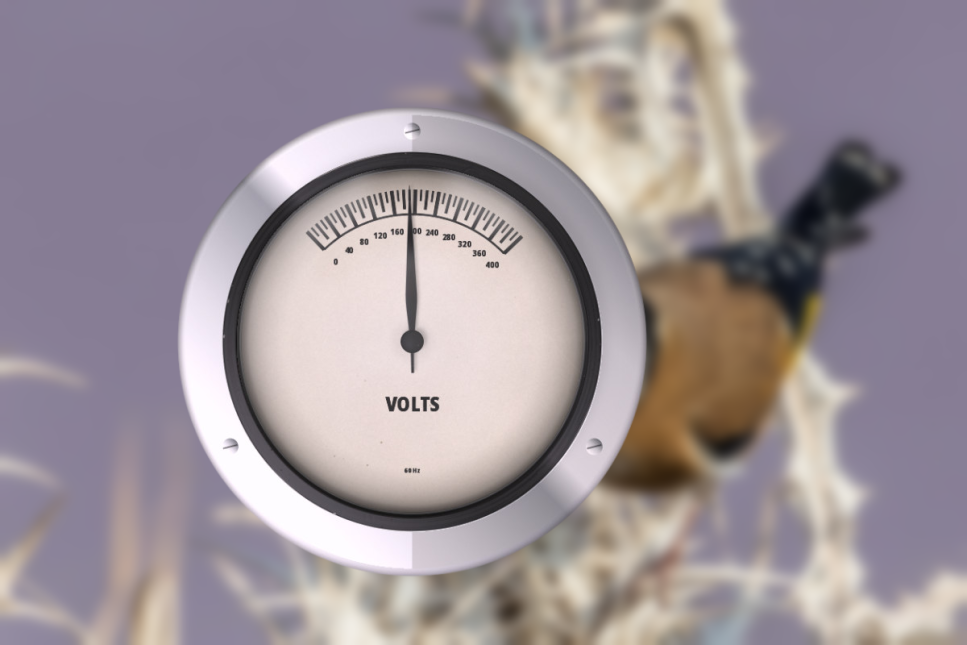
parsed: **190** V
